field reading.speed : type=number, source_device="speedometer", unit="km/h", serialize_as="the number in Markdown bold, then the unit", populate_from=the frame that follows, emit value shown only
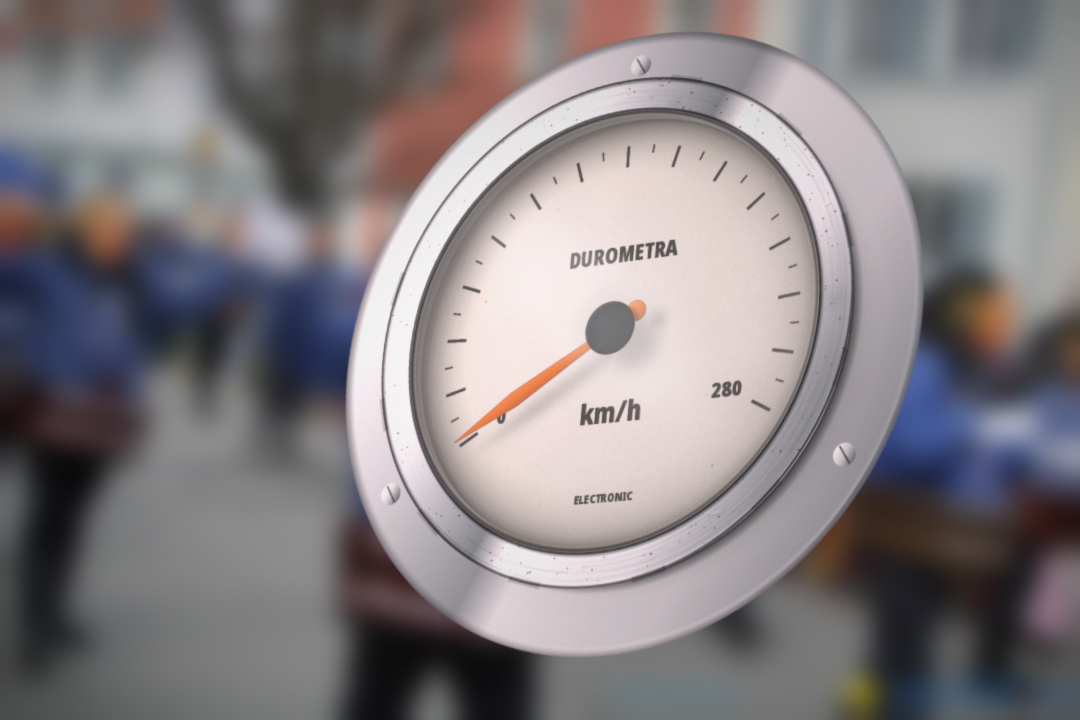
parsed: **0** km/h
